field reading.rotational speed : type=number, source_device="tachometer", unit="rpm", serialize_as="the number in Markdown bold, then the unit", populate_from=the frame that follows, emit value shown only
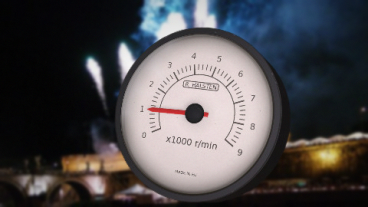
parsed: **1000** rpm
